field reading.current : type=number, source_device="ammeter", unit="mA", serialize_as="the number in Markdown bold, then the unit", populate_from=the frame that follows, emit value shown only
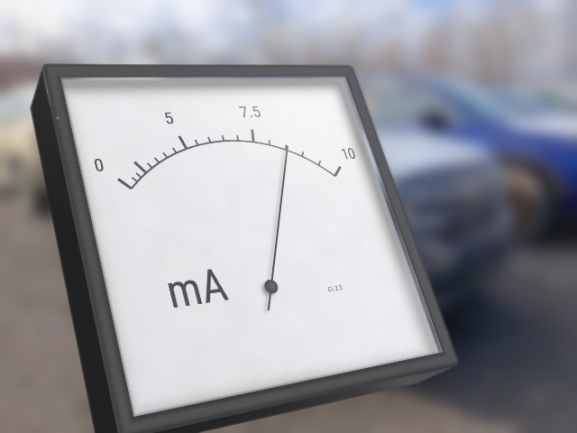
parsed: **8.5** mA
